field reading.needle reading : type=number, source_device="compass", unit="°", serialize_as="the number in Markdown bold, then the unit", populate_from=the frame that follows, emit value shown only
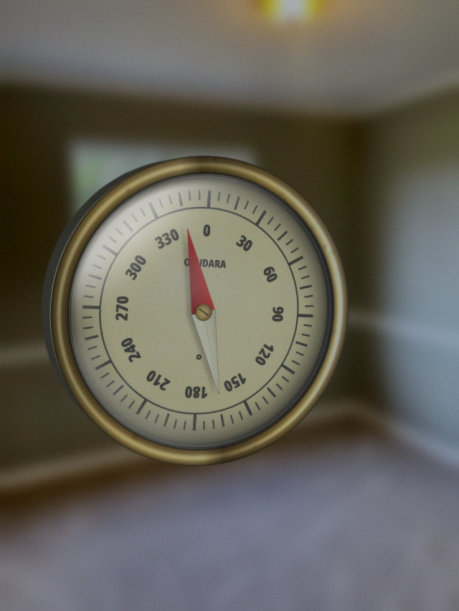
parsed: **345** °
